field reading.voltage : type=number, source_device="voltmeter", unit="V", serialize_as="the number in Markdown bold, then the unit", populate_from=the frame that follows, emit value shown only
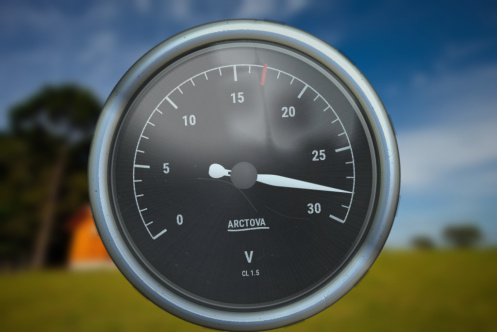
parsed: **28** V
